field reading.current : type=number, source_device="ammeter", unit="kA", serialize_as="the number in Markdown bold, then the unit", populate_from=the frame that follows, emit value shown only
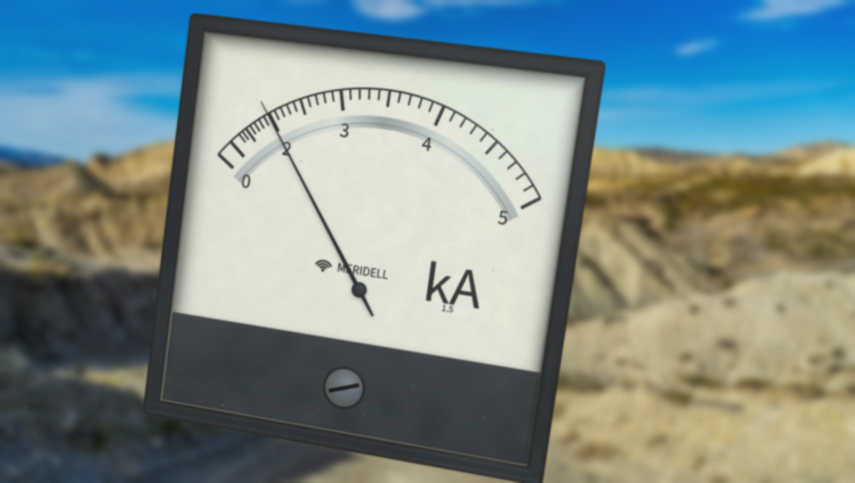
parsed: **2** kA
